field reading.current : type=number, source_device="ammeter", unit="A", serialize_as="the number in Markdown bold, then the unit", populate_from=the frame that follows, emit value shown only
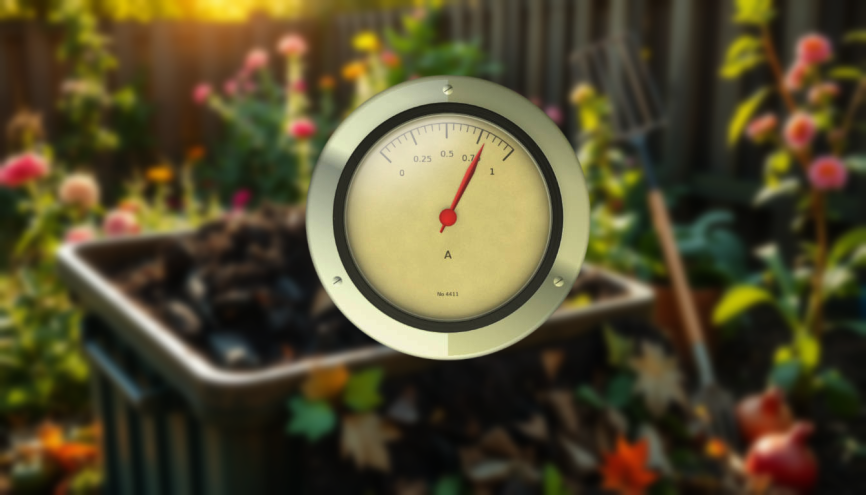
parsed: **0.8** A
